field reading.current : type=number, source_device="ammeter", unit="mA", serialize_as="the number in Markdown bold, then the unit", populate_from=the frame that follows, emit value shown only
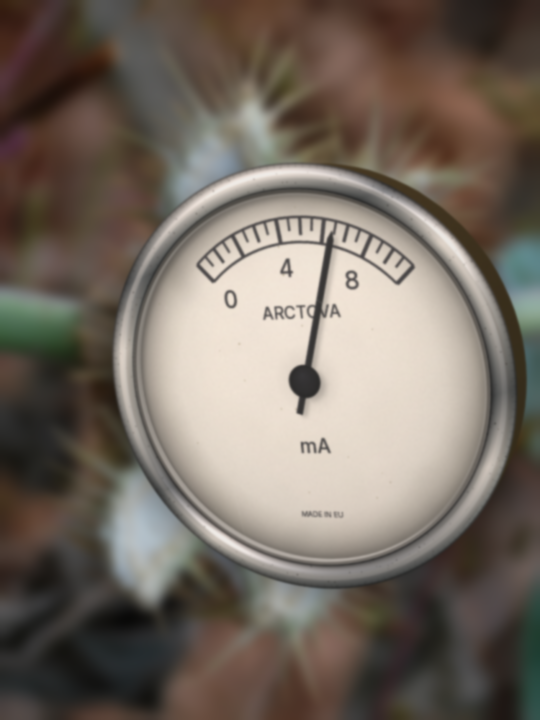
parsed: **6.5** mA
